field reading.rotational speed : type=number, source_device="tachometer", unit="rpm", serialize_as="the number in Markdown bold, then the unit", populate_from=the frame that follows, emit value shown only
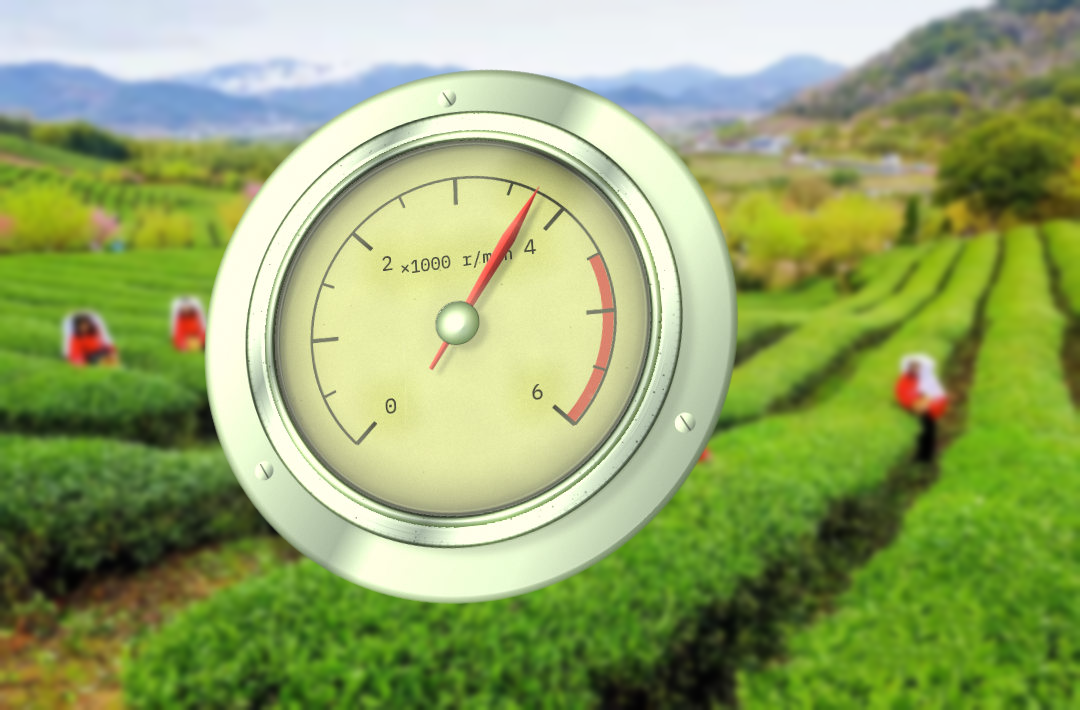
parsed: **3750** rpm
